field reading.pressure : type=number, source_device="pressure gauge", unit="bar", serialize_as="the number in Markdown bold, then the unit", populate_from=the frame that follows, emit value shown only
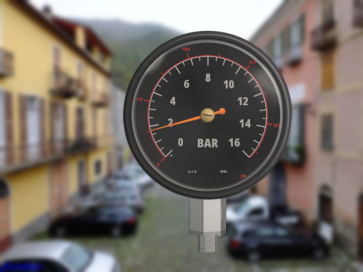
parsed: **1.75** bar
